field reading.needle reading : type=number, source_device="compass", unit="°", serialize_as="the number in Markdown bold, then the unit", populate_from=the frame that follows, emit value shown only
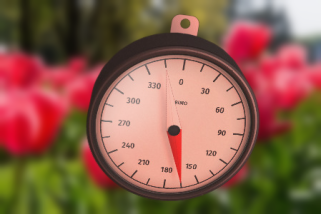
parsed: **165** °
